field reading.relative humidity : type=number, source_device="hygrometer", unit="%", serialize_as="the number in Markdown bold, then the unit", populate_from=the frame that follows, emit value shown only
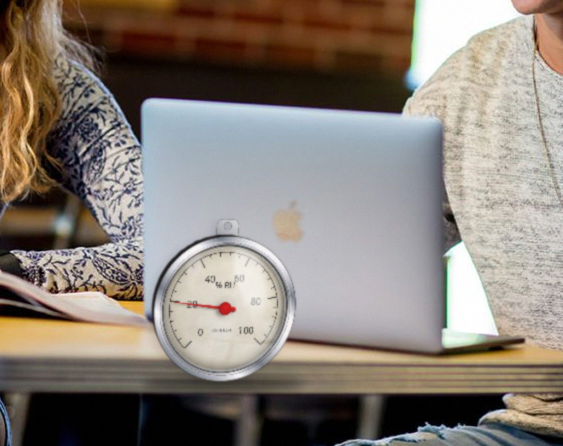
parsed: **20** %
